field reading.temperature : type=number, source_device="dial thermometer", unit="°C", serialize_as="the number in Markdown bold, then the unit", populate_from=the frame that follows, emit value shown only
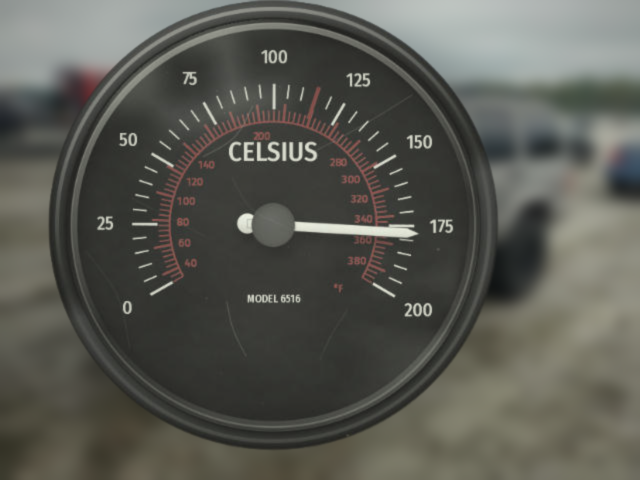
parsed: **177.5** °C
